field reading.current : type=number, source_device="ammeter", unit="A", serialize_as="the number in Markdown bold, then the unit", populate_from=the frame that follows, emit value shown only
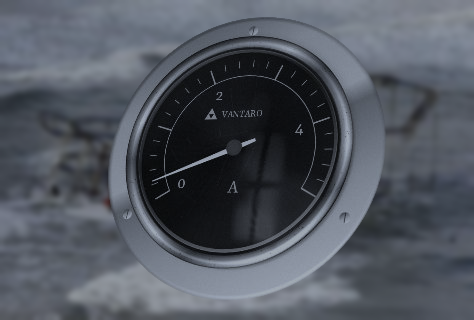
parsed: **0.2** A
